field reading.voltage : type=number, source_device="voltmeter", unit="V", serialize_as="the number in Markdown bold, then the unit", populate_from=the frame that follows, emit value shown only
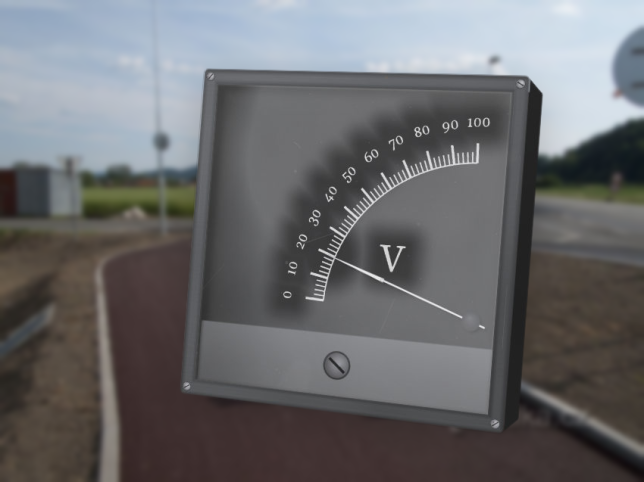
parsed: **20** V
